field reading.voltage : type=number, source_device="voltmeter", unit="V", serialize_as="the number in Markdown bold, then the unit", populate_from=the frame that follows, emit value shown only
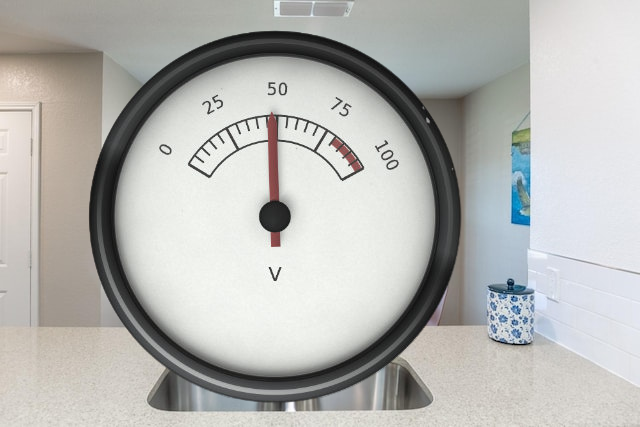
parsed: **47.5** V
